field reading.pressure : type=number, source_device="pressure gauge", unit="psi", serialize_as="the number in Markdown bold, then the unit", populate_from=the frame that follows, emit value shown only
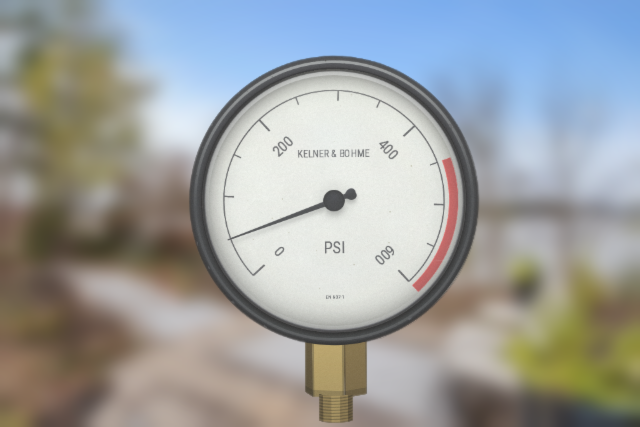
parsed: **50** psi
